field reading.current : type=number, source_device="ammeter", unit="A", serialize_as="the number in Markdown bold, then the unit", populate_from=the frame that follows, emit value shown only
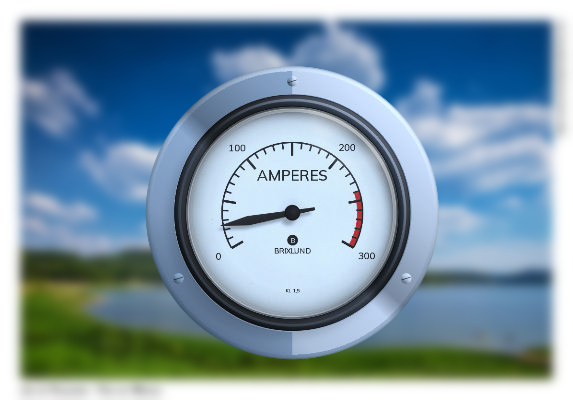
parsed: **25** A
